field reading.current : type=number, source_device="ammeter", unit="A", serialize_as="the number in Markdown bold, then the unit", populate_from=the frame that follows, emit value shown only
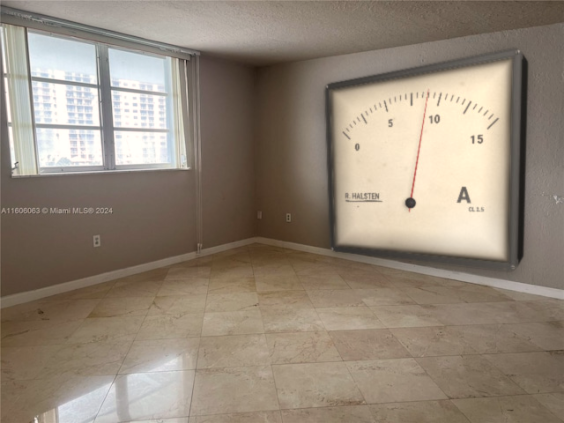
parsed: **9** A
